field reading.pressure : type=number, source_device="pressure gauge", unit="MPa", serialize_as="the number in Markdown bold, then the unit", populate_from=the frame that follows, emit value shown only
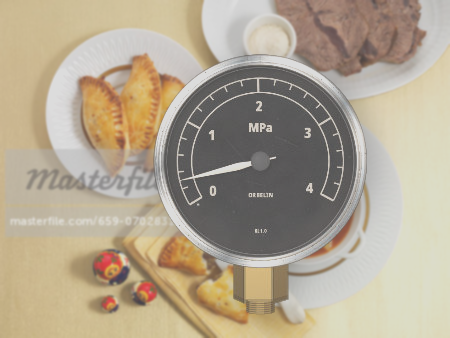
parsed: **0.3** MPa
